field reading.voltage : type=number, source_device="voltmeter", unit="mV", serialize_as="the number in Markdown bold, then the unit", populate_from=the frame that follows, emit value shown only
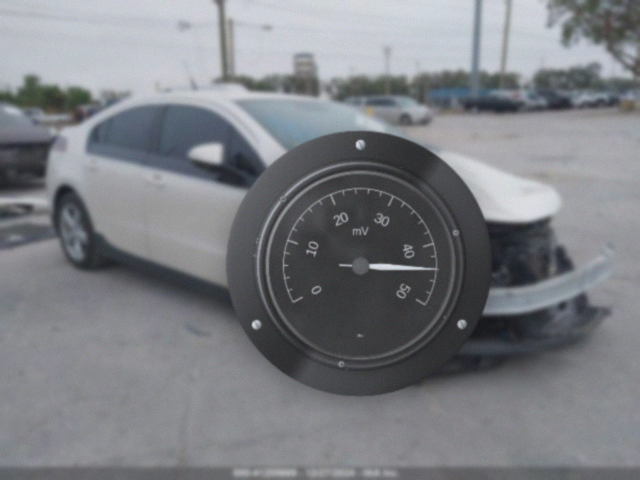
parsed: **44** mV
